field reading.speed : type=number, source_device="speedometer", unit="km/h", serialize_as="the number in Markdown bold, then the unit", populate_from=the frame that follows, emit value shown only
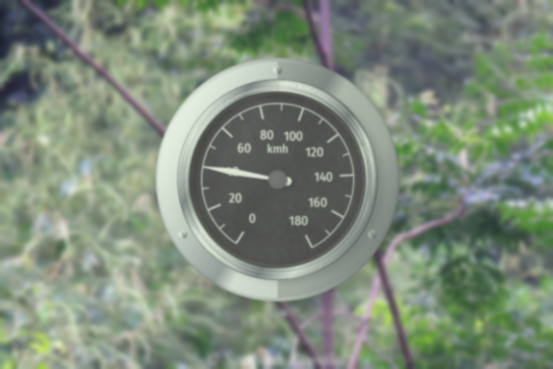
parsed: **40** km/h
